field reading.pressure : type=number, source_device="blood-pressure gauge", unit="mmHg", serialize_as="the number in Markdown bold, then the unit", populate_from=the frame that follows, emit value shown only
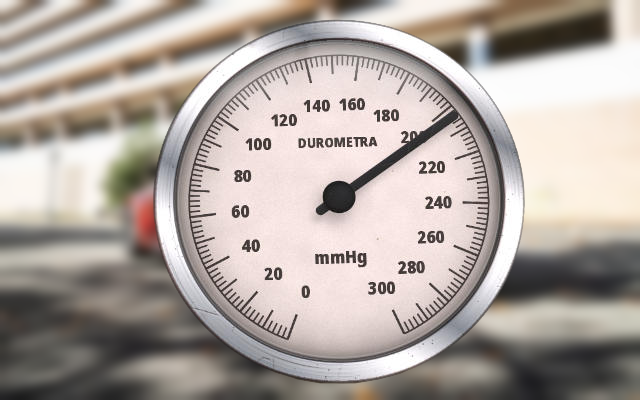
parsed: **204** mmHg
